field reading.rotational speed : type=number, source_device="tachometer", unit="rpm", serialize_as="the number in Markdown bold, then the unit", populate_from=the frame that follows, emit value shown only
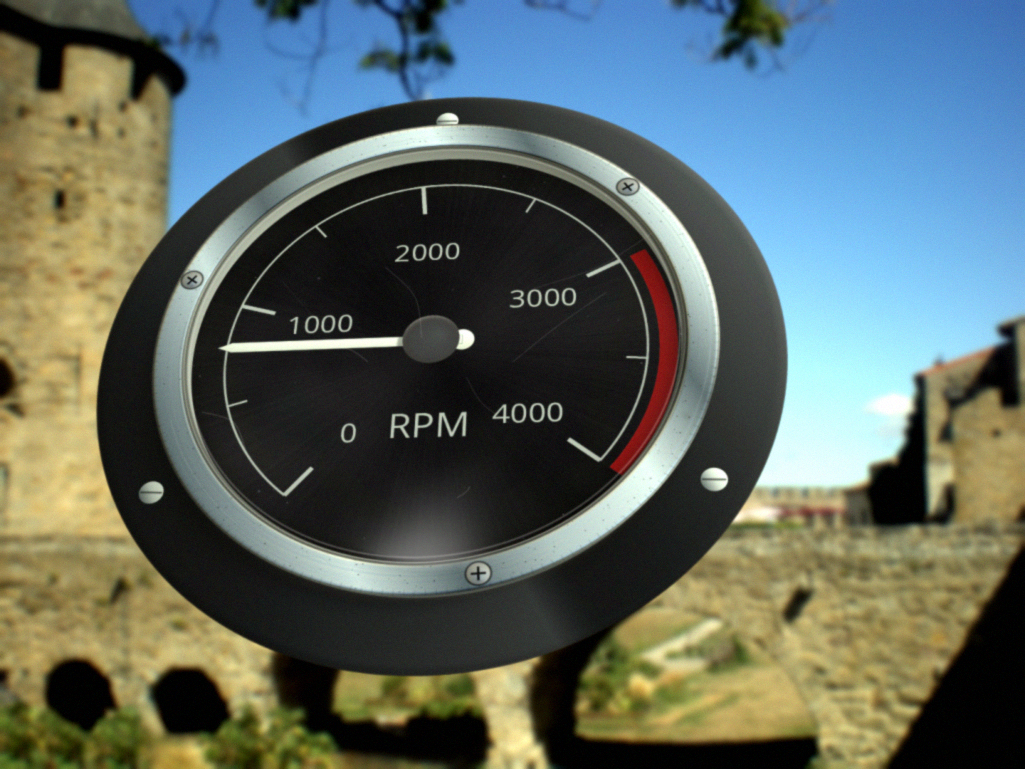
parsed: **750** rpm
